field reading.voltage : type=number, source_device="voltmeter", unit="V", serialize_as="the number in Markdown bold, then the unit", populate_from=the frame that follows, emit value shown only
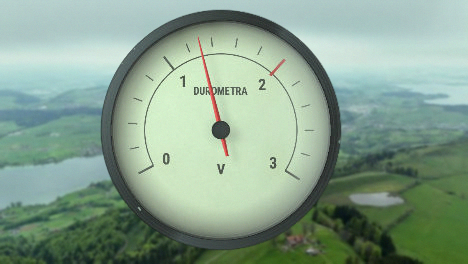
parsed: **1.3** V
